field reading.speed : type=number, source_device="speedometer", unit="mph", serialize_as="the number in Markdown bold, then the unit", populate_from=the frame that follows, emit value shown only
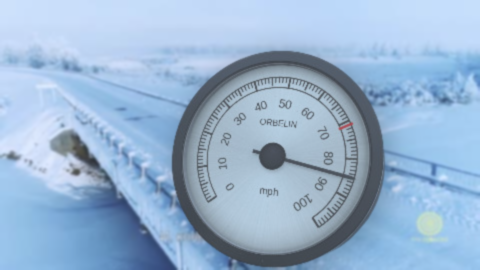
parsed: **85** mph
